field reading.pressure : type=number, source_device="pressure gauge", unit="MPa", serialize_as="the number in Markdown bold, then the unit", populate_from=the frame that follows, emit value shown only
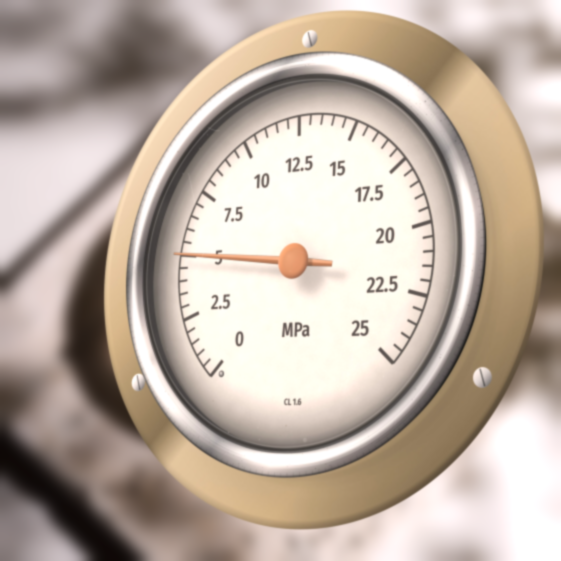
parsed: **5** MPa
